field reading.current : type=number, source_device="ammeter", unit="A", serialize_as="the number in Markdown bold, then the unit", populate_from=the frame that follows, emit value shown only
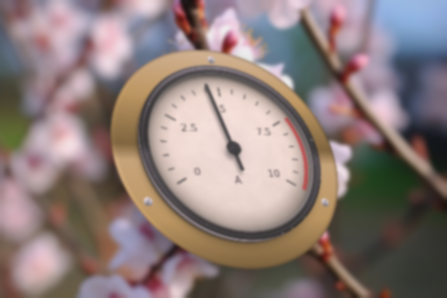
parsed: **4.5** A
